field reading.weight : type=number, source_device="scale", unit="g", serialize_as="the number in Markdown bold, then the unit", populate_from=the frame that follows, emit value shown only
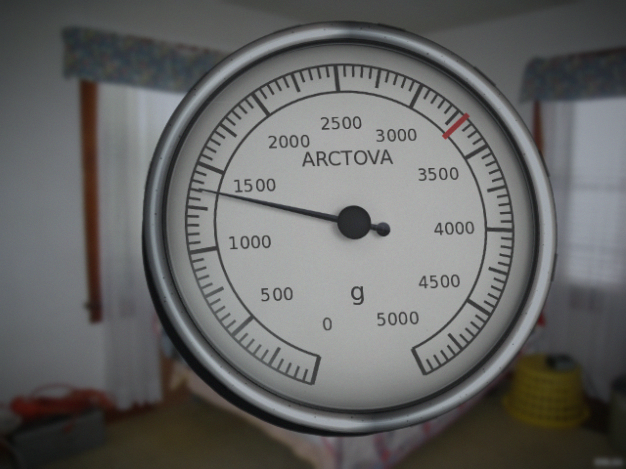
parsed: **1350** g
